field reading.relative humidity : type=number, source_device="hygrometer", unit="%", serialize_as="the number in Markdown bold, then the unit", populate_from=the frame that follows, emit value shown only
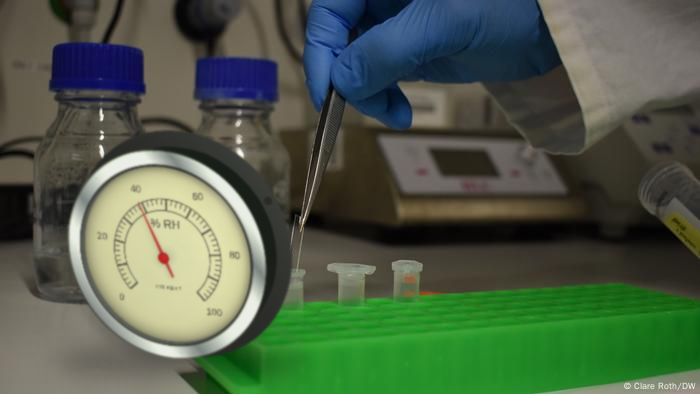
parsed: **40** %
